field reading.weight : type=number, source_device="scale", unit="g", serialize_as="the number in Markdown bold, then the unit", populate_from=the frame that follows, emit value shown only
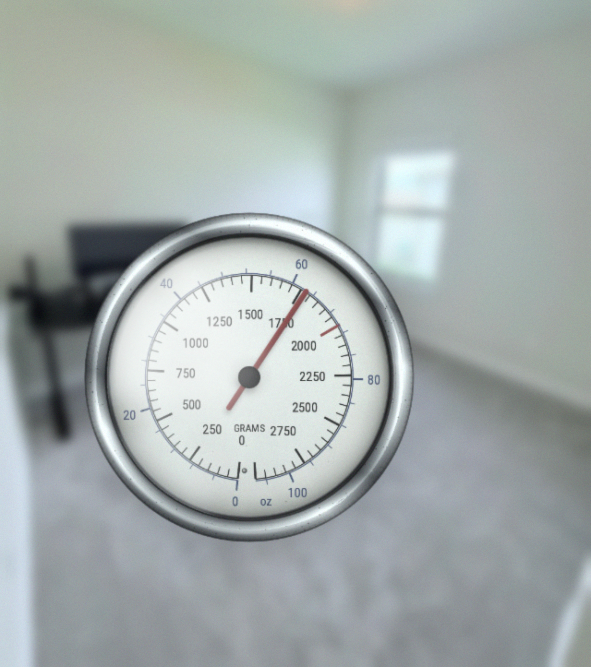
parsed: **1775** g
